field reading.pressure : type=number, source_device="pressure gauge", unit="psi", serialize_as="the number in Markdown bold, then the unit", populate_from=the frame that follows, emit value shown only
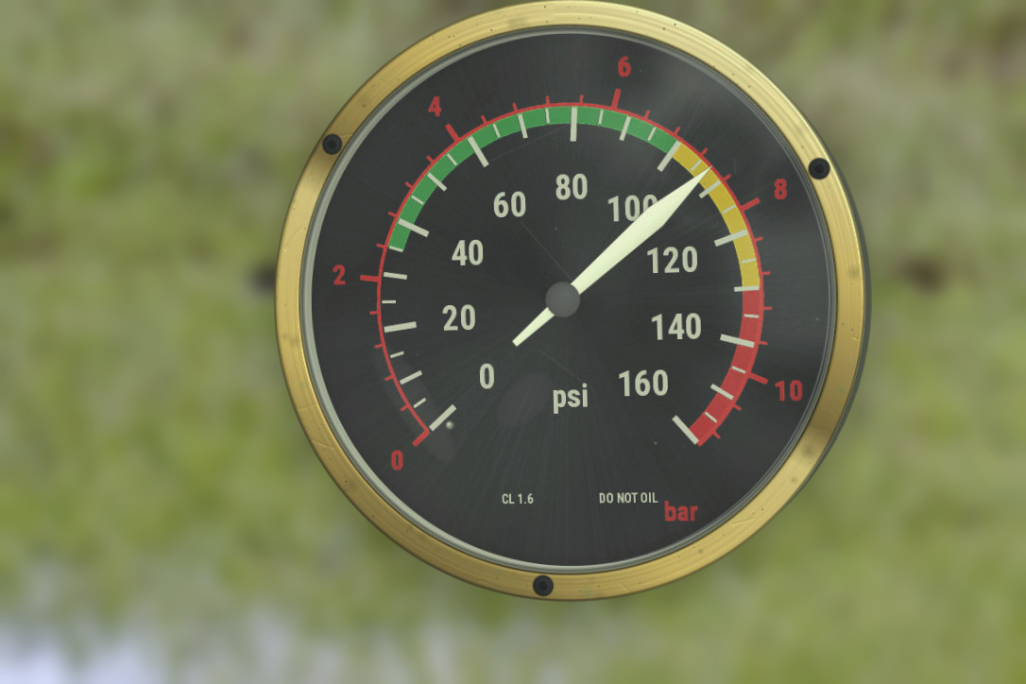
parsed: **107.5** psi
